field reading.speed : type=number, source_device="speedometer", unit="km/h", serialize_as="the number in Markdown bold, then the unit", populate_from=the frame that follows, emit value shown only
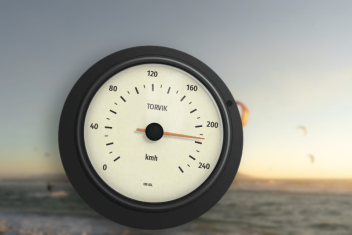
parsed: **215** km/h
